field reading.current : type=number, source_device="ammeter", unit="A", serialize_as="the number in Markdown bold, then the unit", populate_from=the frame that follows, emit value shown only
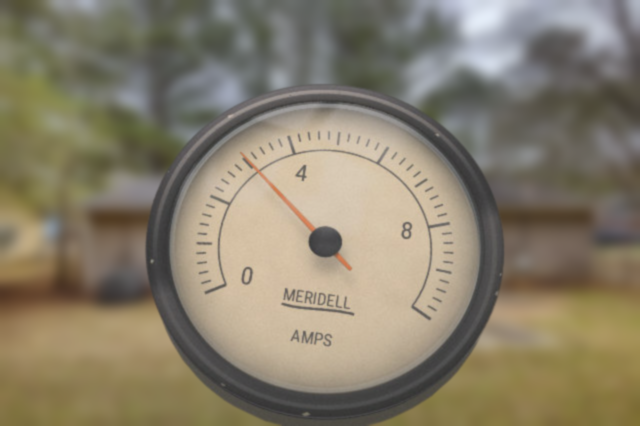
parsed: **3** A
